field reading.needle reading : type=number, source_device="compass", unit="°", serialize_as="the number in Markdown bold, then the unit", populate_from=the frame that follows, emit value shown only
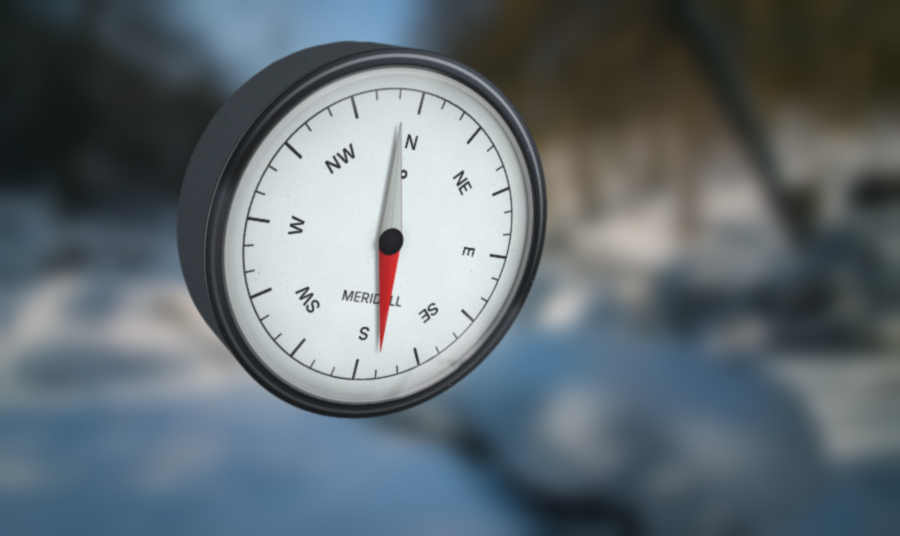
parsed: **170** °
